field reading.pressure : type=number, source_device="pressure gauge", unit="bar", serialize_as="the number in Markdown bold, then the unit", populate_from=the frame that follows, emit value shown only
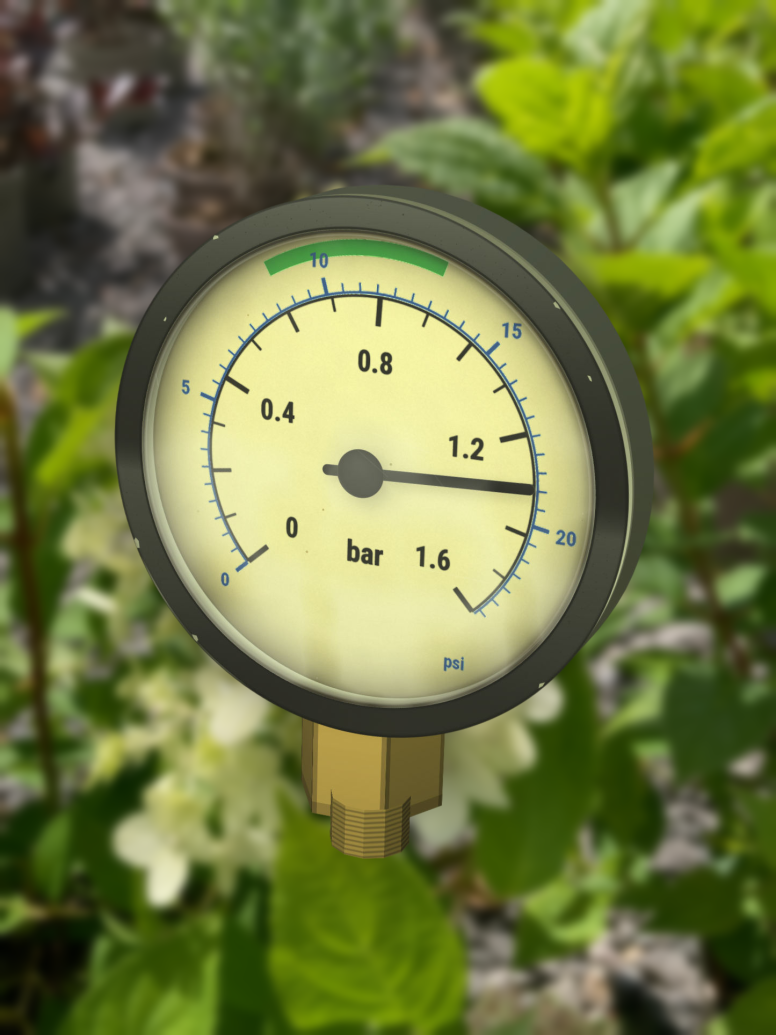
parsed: **1.3** bar
